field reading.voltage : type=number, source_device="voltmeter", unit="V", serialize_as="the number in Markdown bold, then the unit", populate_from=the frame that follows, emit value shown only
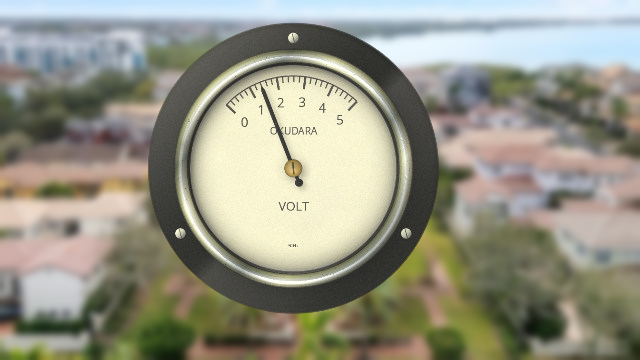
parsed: **1.4** V
